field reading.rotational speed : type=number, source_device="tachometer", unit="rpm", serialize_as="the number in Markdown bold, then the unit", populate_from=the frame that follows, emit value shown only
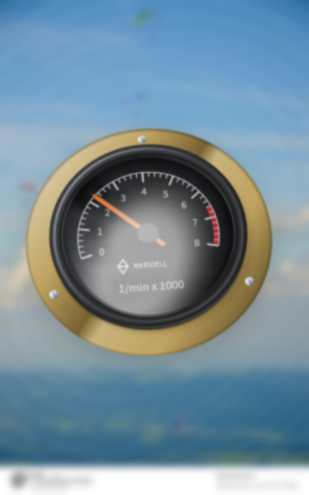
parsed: **2200** rpm
